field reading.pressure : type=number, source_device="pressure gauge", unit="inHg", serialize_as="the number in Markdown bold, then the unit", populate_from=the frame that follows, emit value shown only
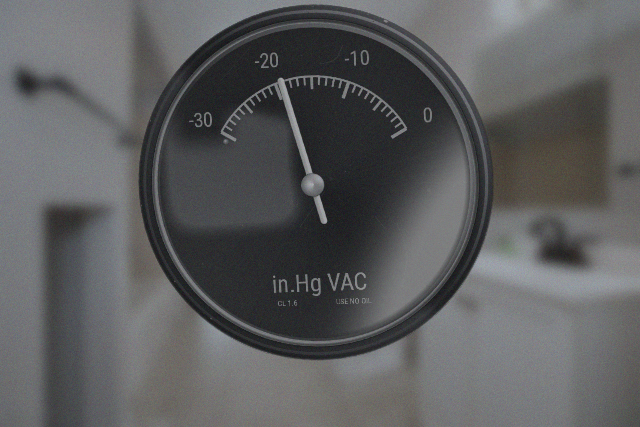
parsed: **-19** inHg
